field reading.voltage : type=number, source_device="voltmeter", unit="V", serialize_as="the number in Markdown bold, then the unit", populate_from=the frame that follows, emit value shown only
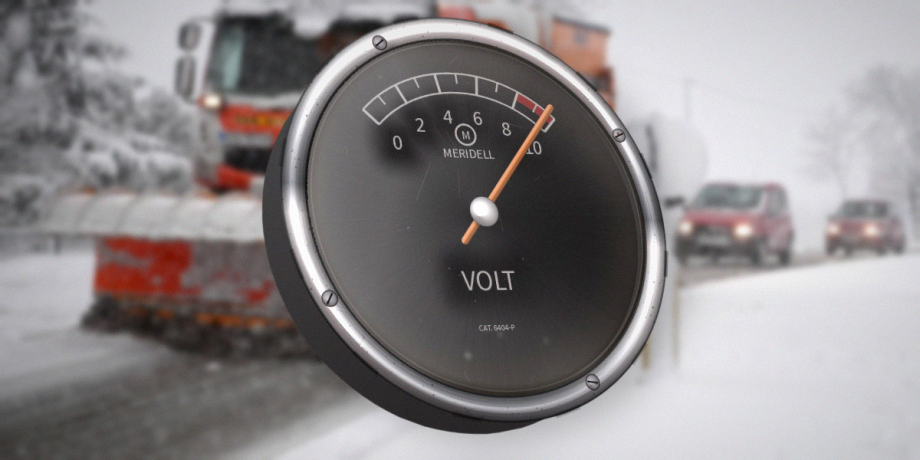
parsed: **9.5** V
